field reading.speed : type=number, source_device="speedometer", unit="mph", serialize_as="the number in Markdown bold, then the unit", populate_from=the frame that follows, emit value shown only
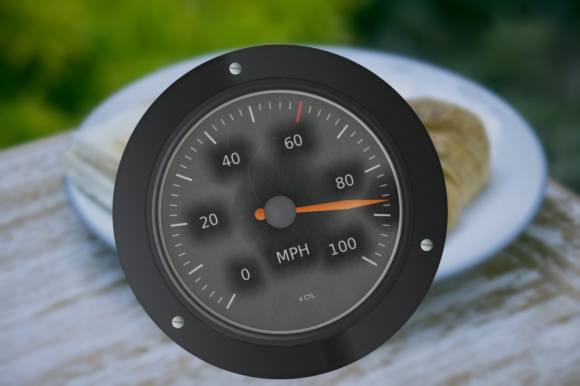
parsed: **87** mph
